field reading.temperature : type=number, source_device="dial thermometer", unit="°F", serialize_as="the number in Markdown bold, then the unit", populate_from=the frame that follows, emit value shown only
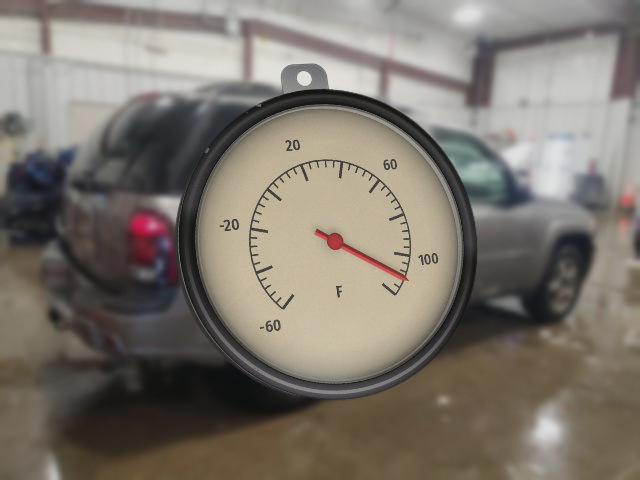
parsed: **112** °F
